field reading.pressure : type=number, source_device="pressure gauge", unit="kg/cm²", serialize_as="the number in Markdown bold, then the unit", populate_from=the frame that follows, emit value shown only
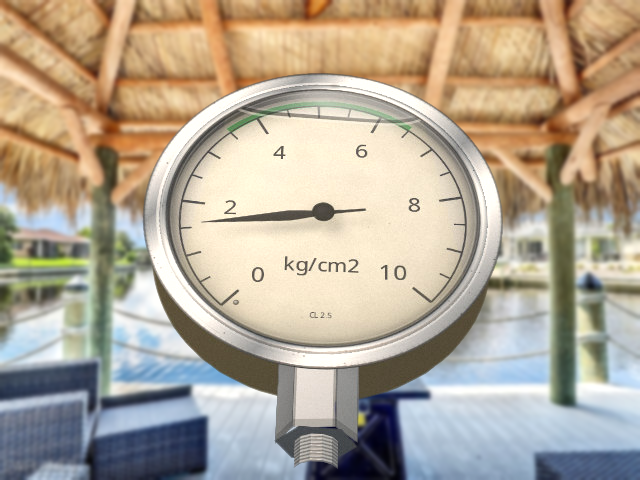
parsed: **1.5** kg/cm²
